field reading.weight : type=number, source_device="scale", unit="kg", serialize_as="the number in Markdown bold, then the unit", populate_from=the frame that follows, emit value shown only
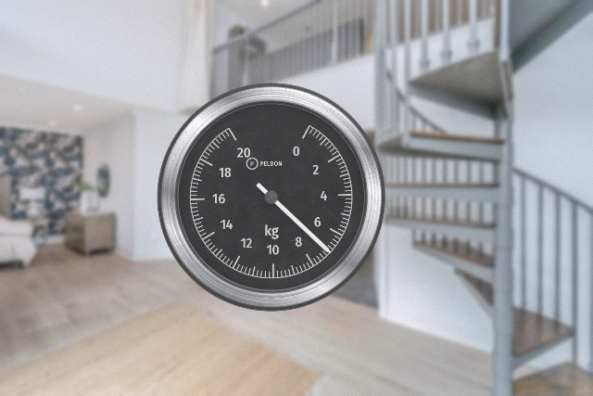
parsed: **7** kg
